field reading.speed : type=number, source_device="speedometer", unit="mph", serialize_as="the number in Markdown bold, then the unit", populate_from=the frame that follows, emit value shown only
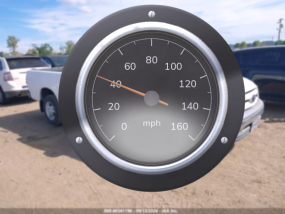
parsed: **40** mph
